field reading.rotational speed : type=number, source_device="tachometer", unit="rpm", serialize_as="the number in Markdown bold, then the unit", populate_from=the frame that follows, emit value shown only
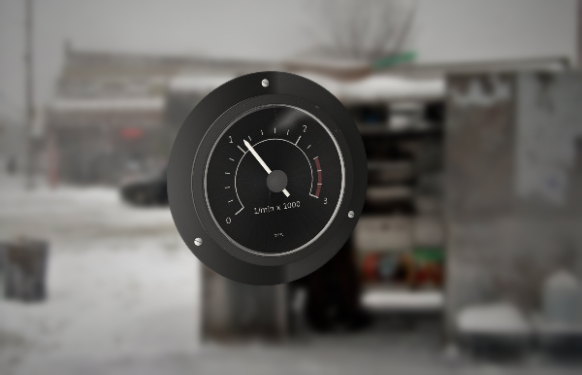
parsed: **1100** rpm
